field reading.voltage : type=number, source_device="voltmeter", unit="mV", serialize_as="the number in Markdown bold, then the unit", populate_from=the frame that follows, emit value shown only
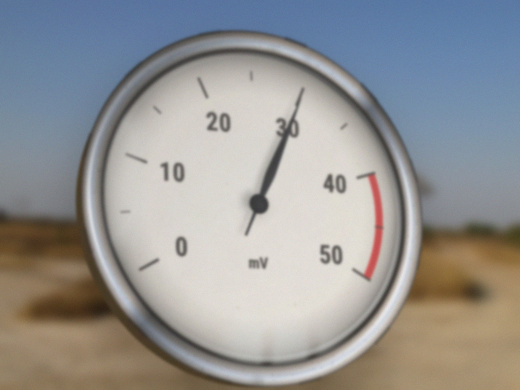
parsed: **30** mV
